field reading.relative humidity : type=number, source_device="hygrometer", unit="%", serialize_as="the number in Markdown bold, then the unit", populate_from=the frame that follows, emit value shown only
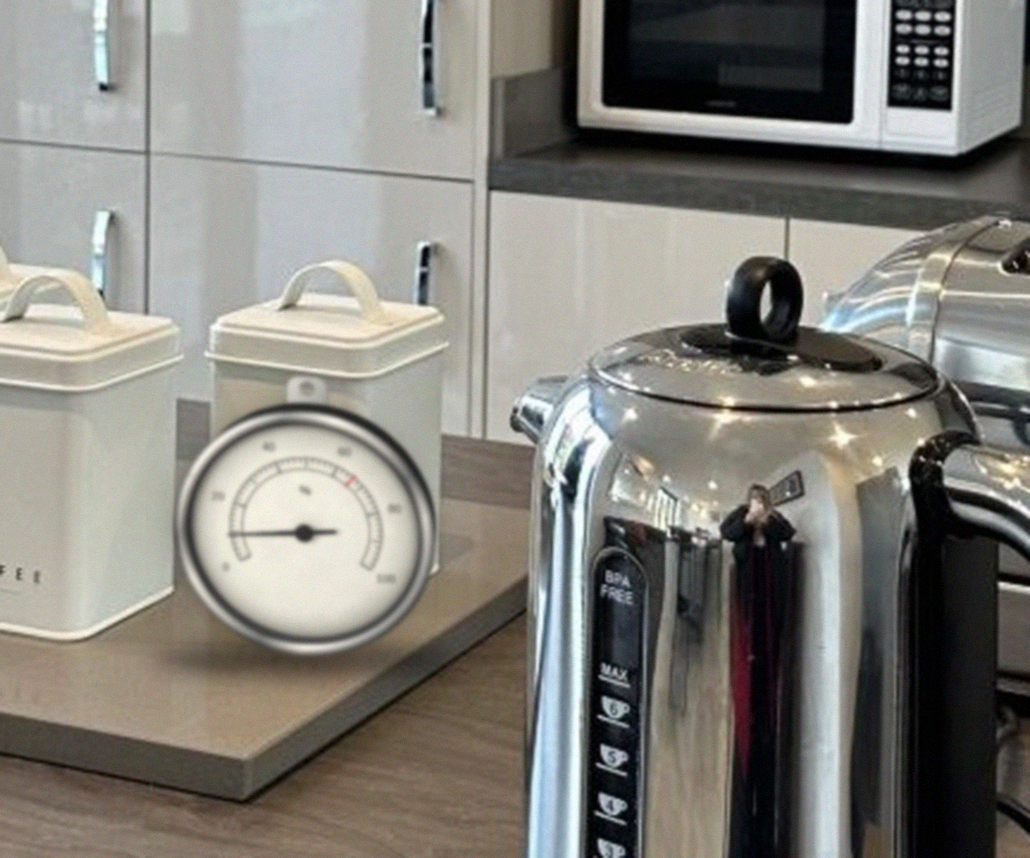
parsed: **10** %
